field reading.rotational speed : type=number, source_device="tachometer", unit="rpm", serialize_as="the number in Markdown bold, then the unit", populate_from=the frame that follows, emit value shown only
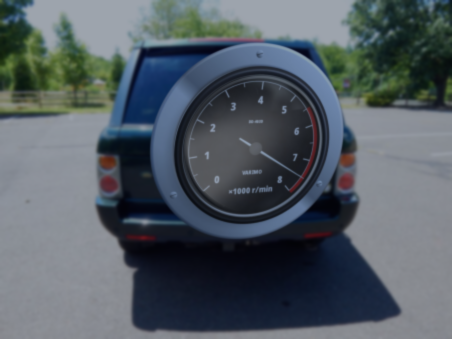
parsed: **7500** rpm
